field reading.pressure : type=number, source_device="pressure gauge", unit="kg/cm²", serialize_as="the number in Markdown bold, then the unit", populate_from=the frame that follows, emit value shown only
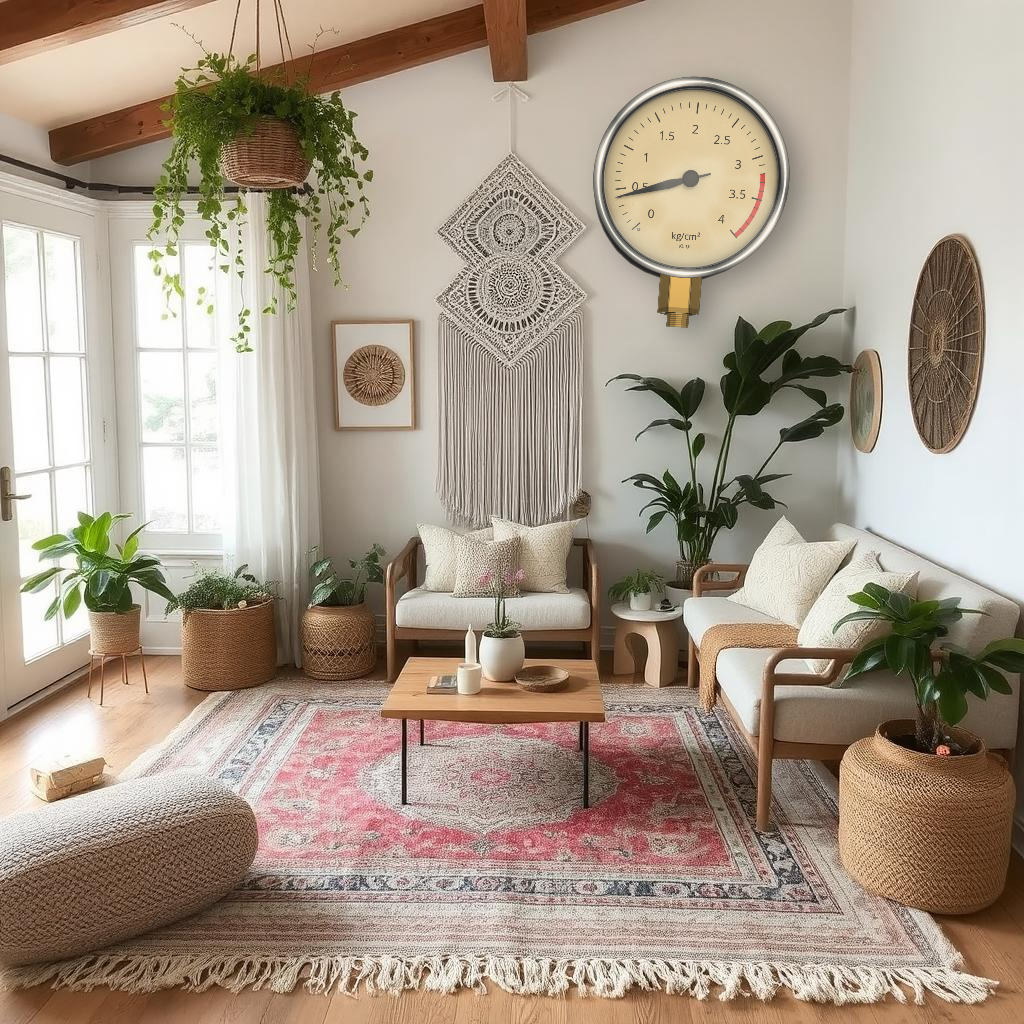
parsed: **0.4** kg/cm²
